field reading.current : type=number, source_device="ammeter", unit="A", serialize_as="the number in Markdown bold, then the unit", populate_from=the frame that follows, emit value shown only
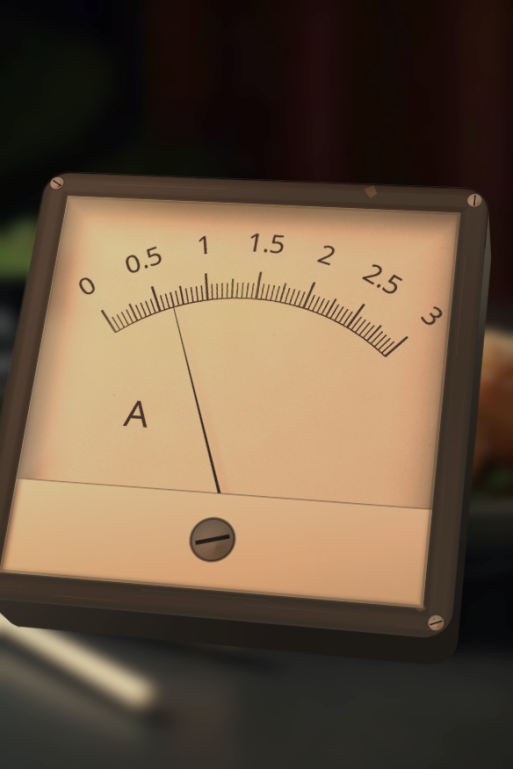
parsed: **0.65** A
